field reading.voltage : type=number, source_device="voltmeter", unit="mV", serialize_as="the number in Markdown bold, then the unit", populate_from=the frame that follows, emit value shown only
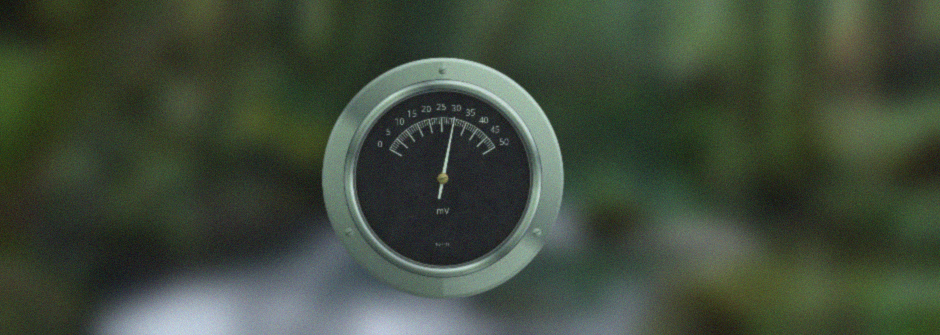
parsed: **30** mV
